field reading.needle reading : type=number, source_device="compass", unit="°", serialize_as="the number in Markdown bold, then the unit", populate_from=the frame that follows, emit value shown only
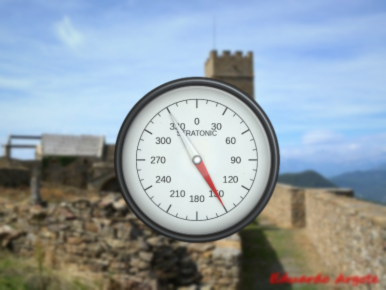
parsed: **150** °
